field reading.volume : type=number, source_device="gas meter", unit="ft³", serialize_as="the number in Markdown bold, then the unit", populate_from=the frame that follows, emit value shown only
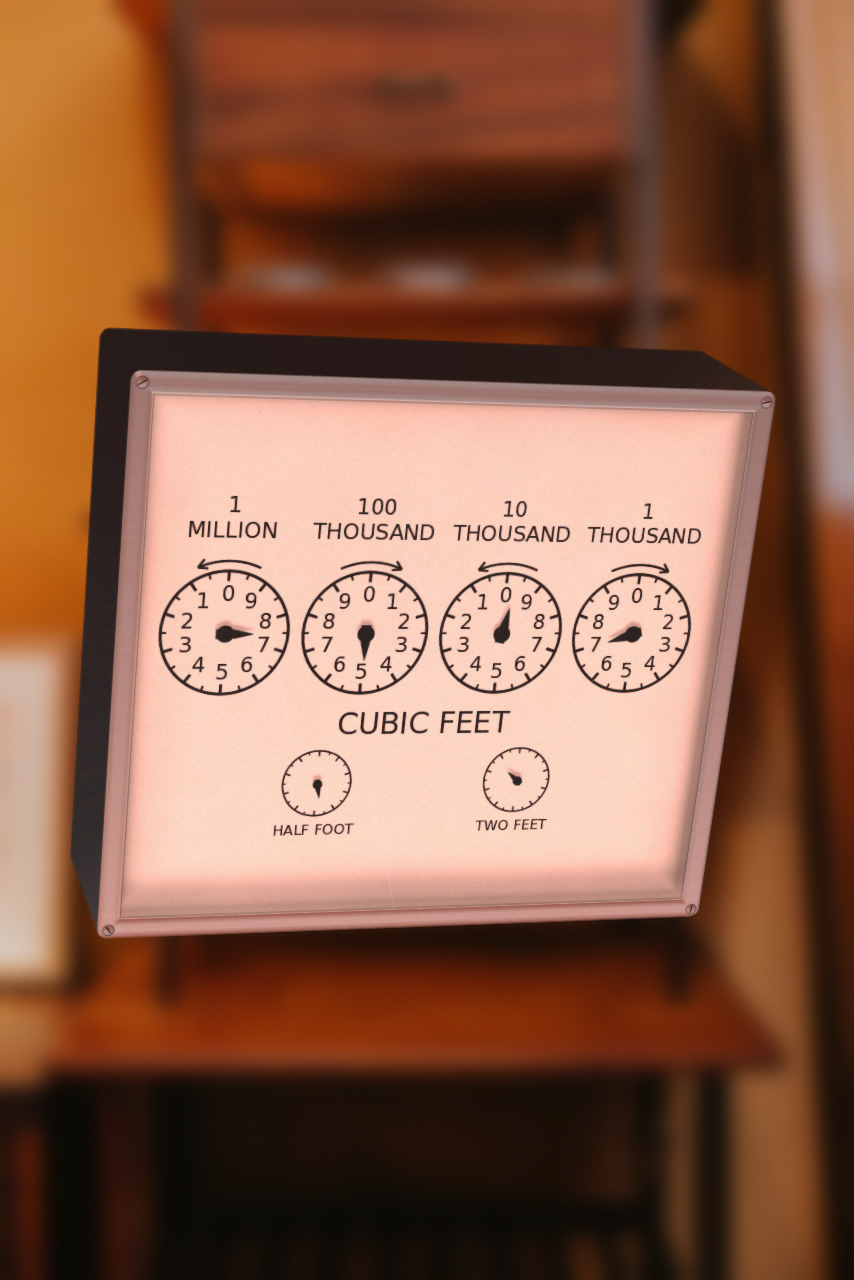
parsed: **749700** ft³
